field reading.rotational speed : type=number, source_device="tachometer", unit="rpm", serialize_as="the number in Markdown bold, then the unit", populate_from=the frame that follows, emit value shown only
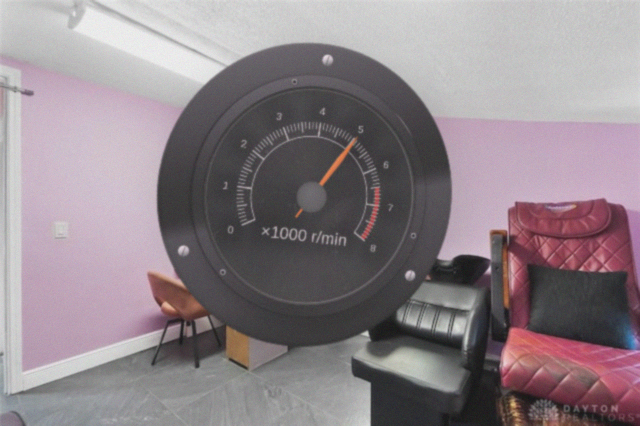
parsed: **5000** rpm
